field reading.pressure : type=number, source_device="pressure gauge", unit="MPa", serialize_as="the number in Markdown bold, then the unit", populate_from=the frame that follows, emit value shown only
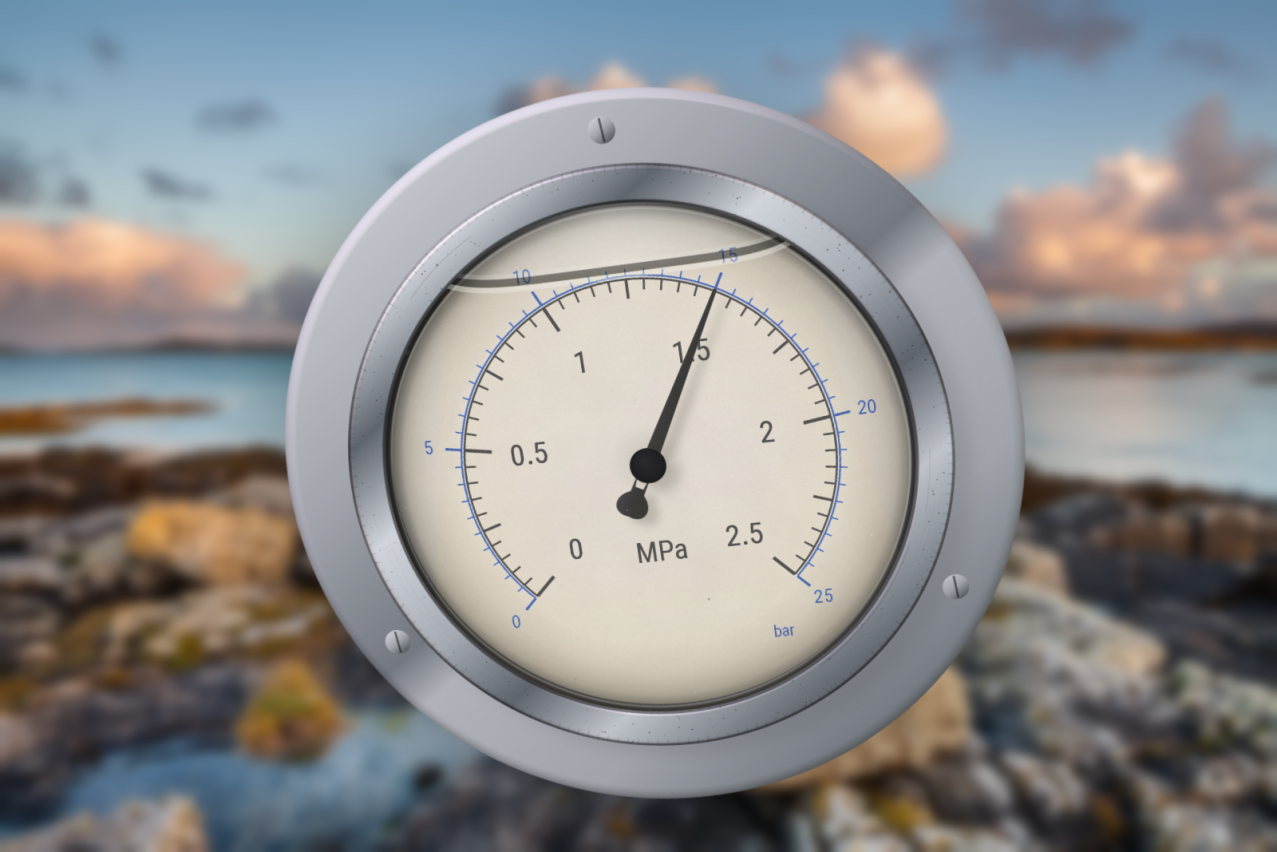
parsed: **1.5** MPa
